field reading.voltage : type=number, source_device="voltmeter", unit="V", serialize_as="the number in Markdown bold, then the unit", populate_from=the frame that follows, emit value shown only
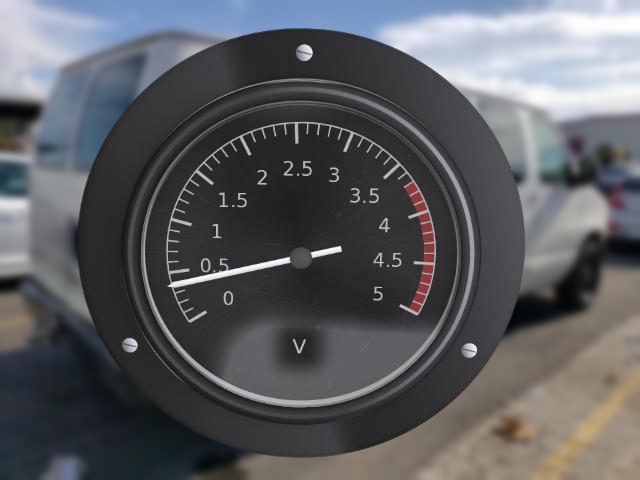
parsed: **0.4** V
